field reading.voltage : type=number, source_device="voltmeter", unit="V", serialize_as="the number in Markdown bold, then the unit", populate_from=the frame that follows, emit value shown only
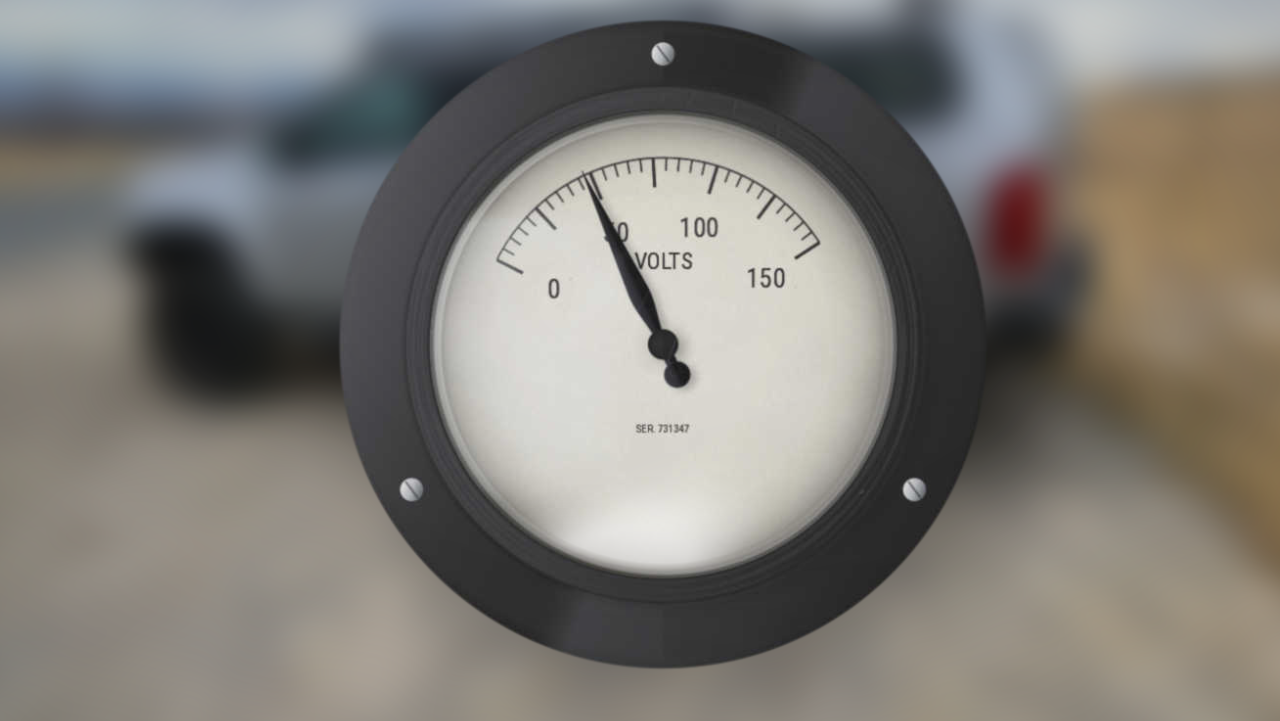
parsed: **47.5** V
